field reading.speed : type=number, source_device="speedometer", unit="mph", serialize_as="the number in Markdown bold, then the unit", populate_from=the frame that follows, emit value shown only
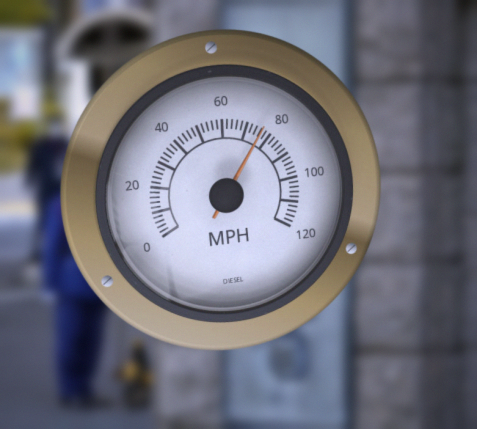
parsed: **76** mph
